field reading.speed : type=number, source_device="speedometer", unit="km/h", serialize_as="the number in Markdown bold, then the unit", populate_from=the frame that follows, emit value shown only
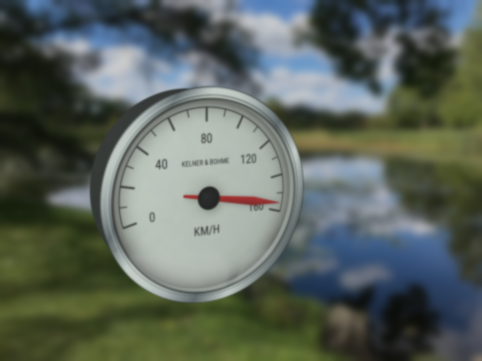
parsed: **155** km/h
